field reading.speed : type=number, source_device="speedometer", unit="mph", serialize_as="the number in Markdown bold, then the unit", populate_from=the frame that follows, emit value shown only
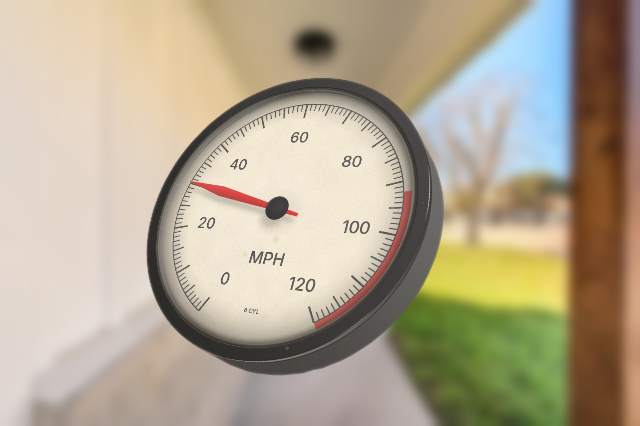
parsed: **30** mph
